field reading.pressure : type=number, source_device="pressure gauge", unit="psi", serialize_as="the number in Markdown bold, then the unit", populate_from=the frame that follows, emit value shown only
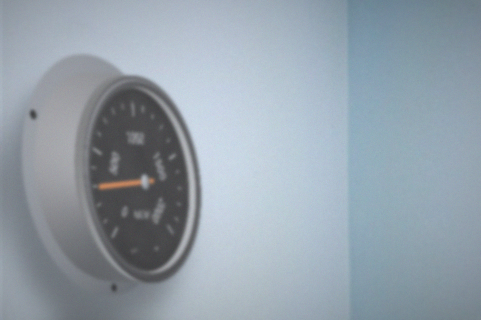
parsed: **300** psi
